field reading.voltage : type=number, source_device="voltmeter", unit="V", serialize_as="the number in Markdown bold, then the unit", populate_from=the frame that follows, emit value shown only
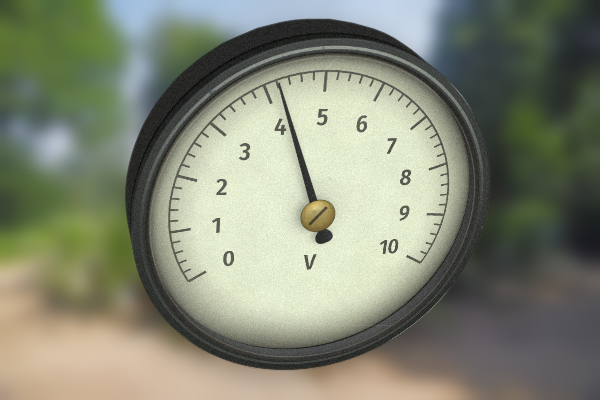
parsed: **4.2** V
